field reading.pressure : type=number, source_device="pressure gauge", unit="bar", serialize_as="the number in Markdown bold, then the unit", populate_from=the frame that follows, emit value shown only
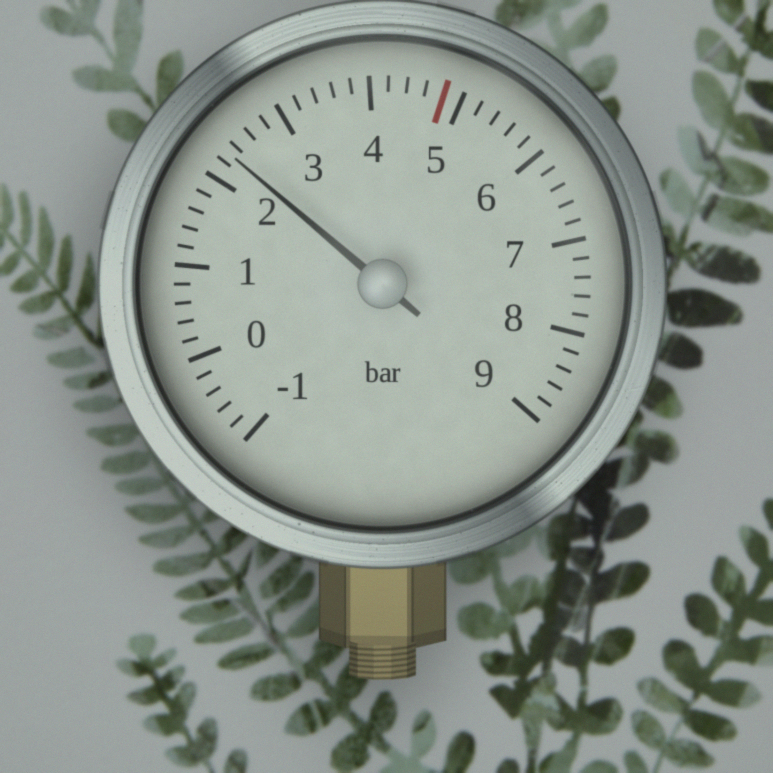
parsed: **2.3** bar
